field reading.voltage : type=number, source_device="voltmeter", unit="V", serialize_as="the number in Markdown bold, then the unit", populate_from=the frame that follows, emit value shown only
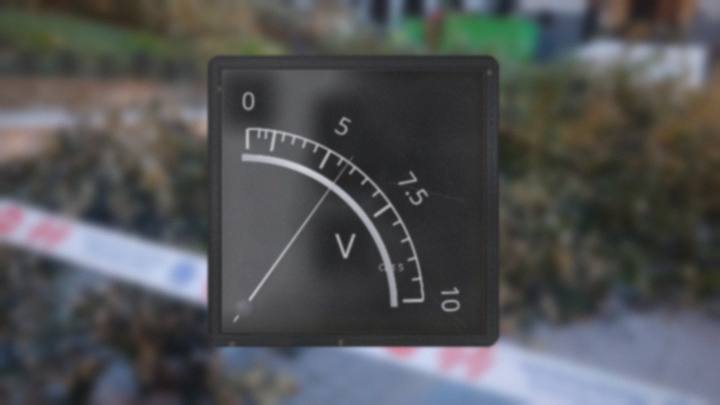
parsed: **5.75** V
